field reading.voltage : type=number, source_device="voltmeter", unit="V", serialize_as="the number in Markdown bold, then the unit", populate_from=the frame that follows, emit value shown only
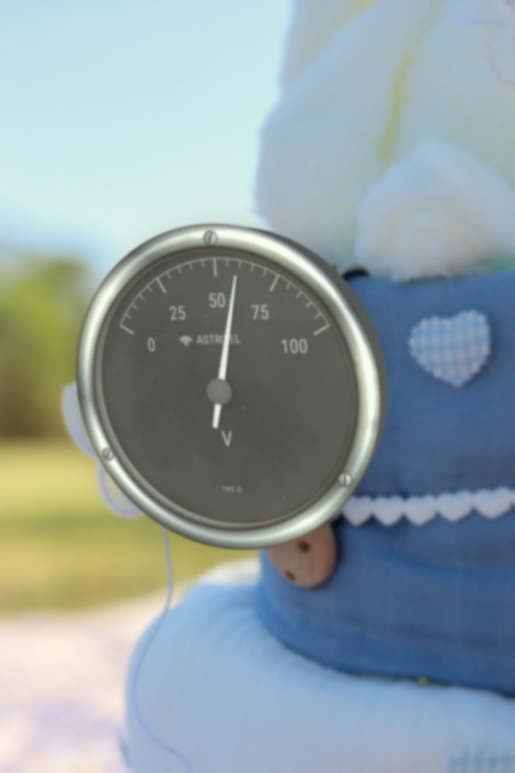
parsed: **60** V
